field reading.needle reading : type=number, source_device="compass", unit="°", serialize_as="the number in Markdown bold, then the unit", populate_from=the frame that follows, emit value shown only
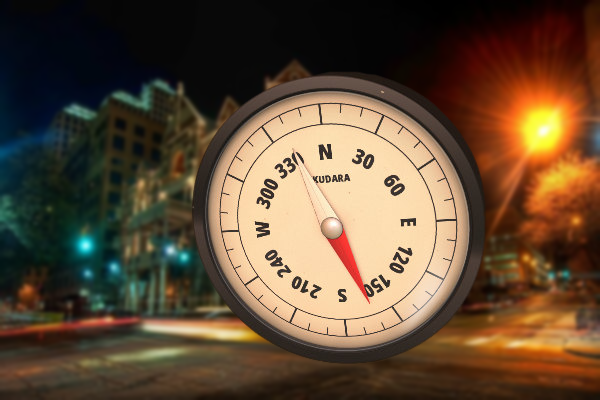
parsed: **160** °
